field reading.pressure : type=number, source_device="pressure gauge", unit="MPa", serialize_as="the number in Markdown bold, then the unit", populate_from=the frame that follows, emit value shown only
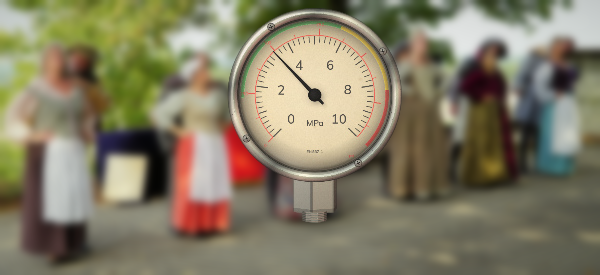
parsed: **3.4** MPa
